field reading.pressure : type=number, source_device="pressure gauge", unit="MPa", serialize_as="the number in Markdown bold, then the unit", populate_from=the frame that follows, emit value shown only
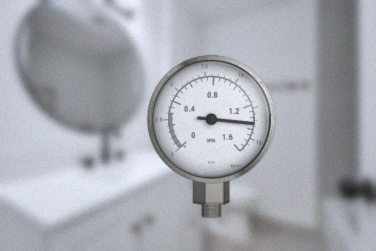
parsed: **1.35** MPa
